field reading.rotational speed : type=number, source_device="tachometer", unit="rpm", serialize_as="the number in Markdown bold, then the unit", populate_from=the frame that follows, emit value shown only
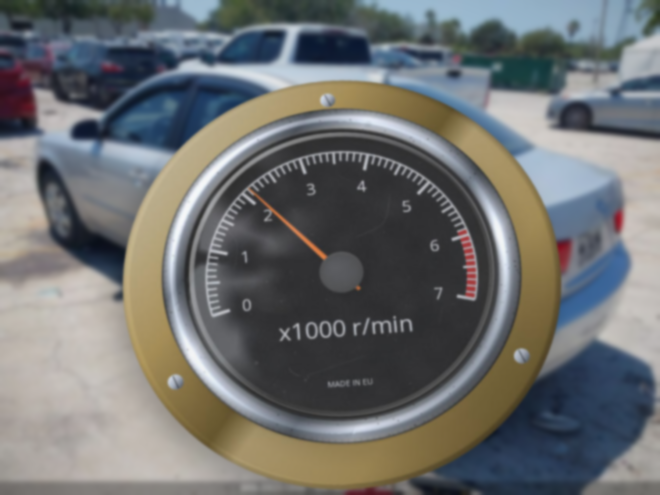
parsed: **2100** rpm
